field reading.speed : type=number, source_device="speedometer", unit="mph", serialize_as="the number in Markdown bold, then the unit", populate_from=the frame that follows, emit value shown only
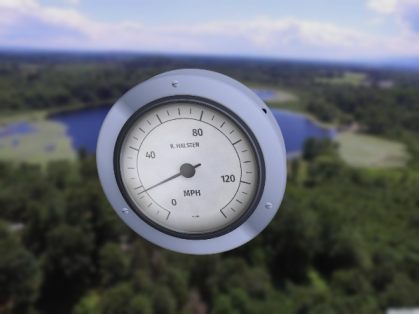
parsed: **17.5** mph
